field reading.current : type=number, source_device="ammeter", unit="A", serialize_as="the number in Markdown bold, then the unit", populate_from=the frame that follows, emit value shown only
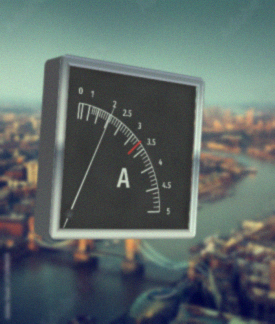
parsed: **2** A
